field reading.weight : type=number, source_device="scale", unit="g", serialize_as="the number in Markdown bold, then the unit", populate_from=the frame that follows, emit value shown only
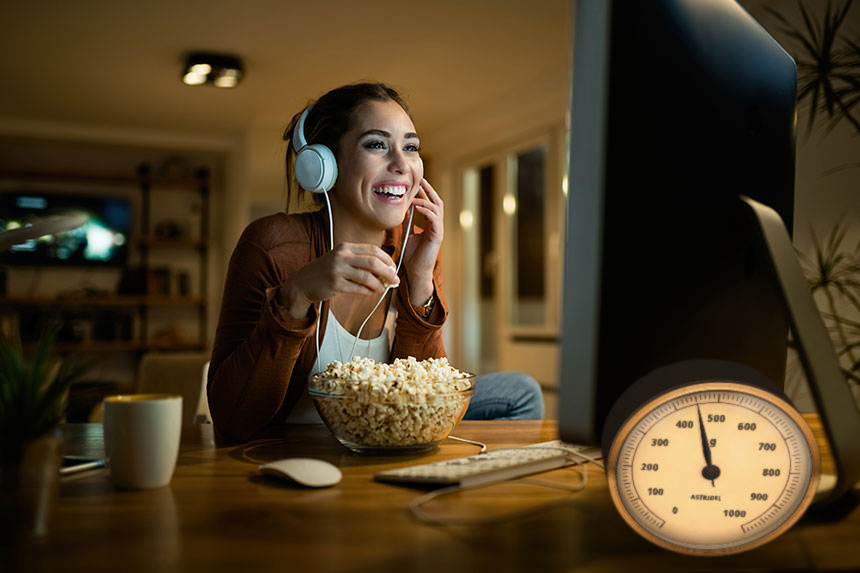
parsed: **450** g
